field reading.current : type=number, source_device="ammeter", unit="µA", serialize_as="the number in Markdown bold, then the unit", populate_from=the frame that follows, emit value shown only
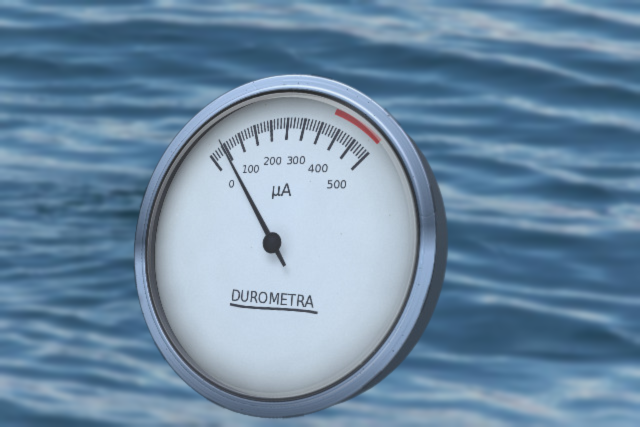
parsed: **50** µA
